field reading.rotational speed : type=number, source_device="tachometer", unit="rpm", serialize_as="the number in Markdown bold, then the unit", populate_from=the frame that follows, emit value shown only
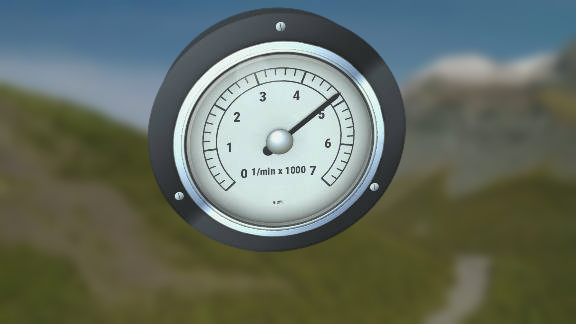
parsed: **4800** rpm
